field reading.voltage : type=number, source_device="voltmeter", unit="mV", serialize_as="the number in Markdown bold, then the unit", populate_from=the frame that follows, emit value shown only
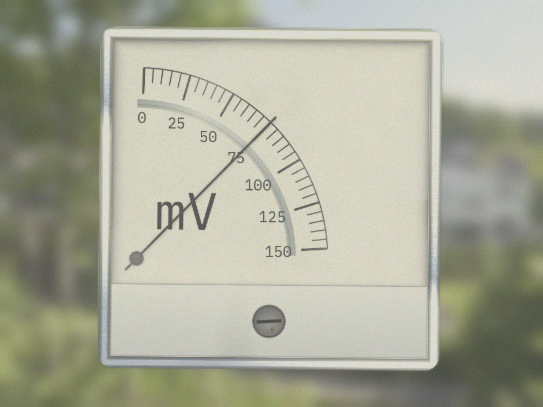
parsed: **75** mV
